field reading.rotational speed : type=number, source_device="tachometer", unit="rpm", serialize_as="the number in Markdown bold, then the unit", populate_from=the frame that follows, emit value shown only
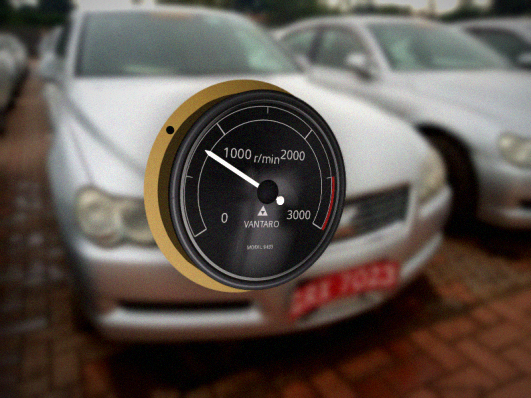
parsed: **750** rpm
